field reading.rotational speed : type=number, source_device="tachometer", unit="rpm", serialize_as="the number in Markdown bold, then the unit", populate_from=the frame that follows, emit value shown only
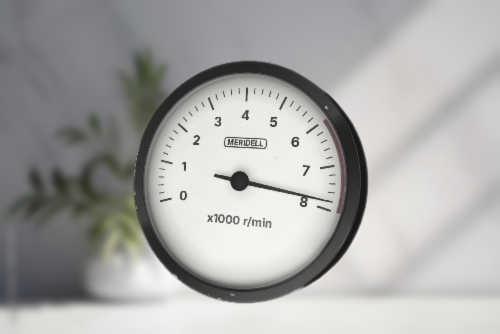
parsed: **7800** rpm
